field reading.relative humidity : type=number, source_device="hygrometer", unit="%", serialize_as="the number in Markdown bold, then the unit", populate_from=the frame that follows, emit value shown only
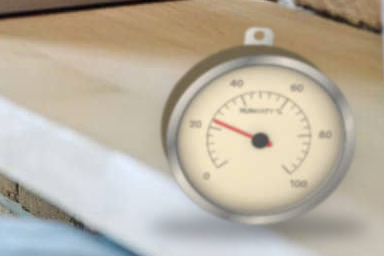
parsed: **24** %
